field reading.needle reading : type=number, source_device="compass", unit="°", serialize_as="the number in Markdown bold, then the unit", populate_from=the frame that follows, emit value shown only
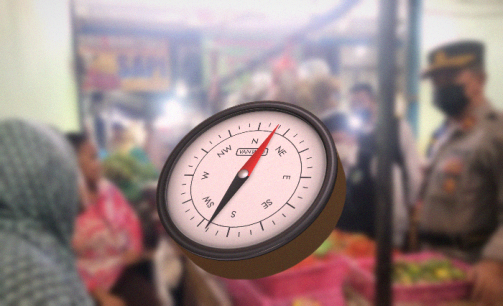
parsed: **20** °
